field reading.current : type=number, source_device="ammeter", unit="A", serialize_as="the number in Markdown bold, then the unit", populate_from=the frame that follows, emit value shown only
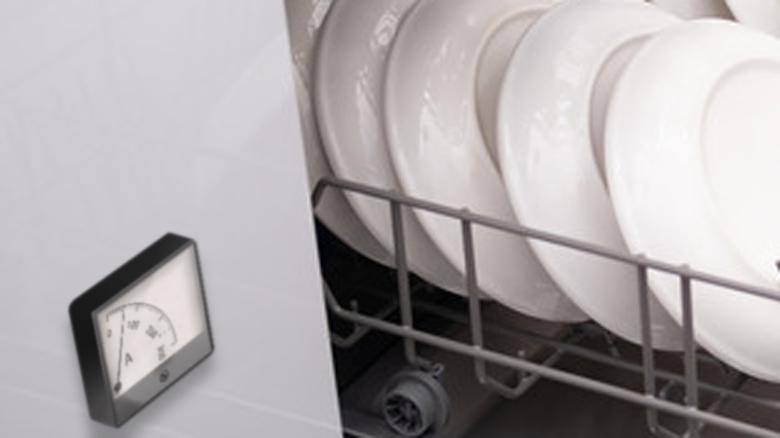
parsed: **50** A
